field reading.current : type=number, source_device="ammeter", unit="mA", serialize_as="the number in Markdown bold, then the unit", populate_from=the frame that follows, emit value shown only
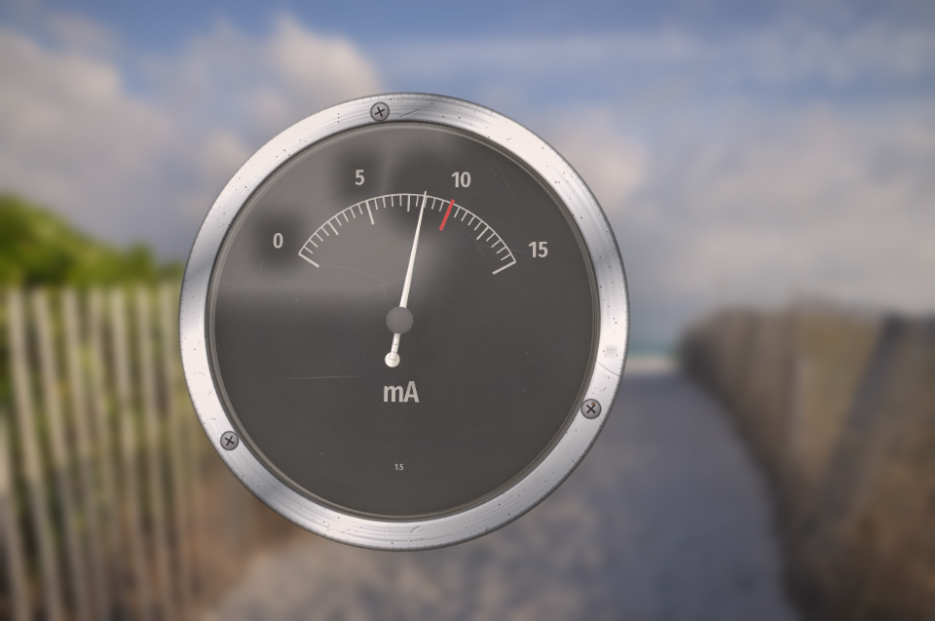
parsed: **8.5** mA
